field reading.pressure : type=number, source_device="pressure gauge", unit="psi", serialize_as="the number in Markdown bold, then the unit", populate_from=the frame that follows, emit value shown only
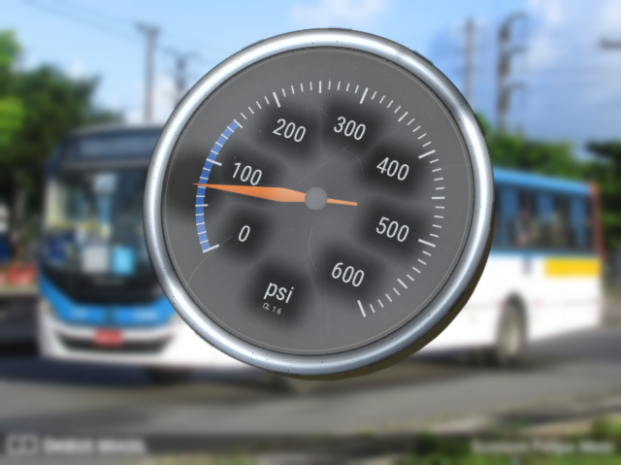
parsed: **70** psi
